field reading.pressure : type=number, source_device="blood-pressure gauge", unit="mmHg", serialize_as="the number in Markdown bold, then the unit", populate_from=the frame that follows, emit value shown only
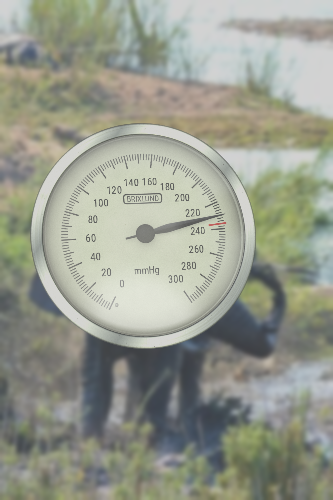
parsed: **230** mmHg
